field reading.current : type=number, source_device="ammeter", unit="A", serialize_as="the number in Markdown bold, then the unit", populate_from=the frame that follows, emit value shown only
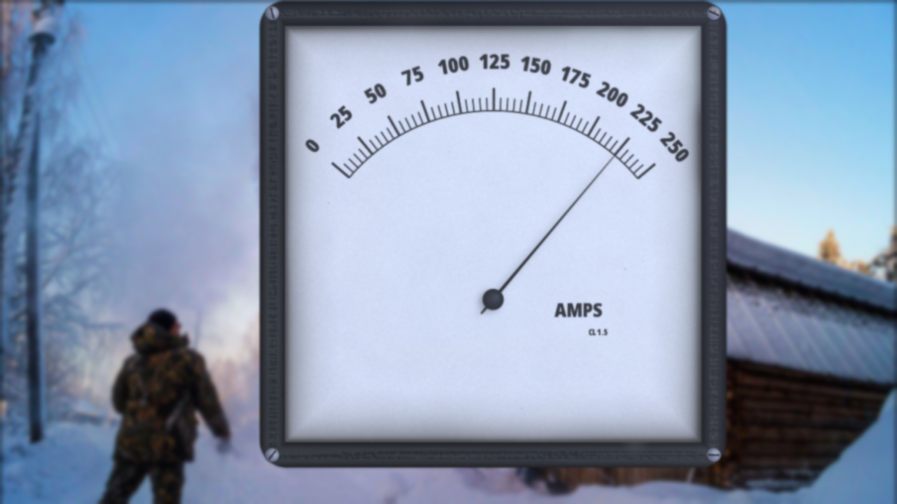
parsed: **225** A
